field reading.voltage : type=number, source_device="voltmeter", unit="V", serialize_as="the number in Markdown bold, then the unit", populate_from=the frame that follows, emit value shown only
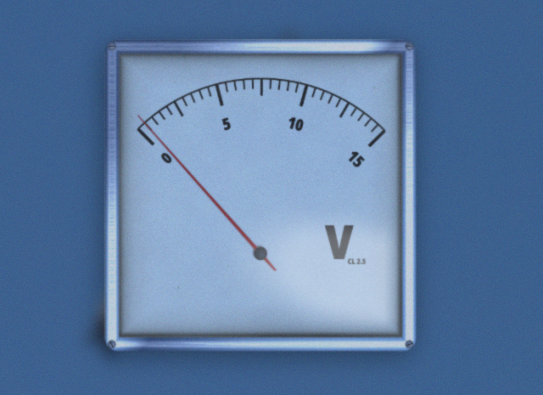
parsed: **0.5** V
